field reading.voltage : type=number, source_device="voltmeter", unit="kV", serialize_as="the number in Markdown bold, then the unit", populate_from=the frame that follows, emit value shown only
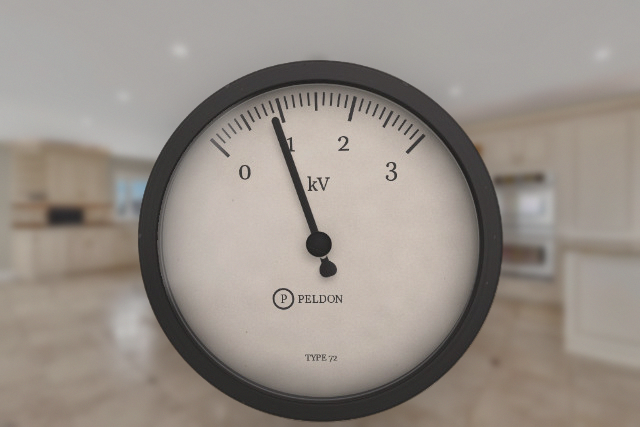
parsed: **0.9** kV
